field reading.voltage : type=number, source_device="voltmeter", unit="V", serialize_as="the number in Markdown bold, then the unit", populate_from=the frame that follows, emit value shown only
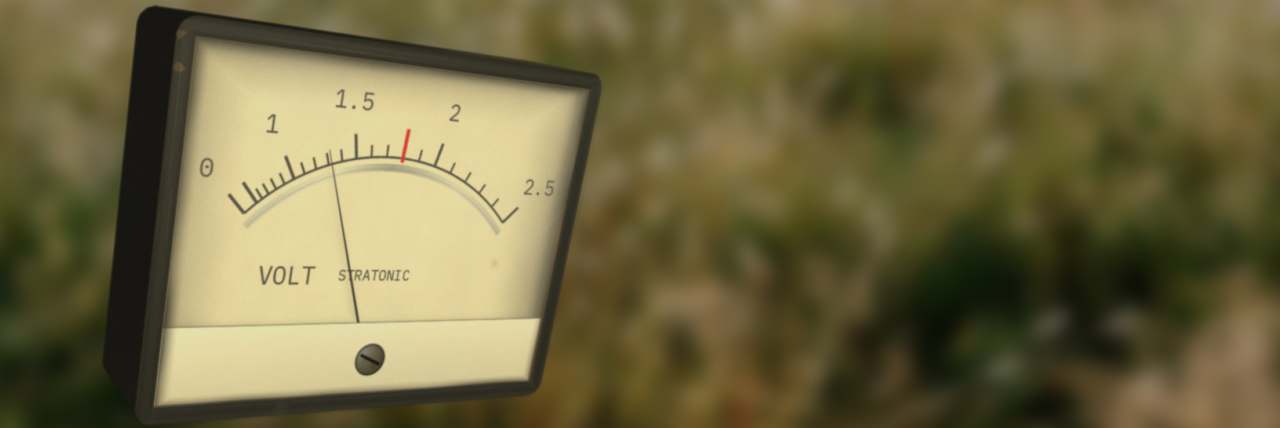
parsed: **1.3** V
